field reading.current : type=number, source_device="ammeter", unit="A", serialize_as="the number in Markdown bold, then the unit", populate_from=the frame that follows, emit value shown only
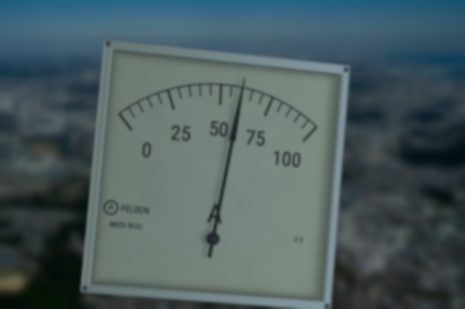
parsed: **60** A
